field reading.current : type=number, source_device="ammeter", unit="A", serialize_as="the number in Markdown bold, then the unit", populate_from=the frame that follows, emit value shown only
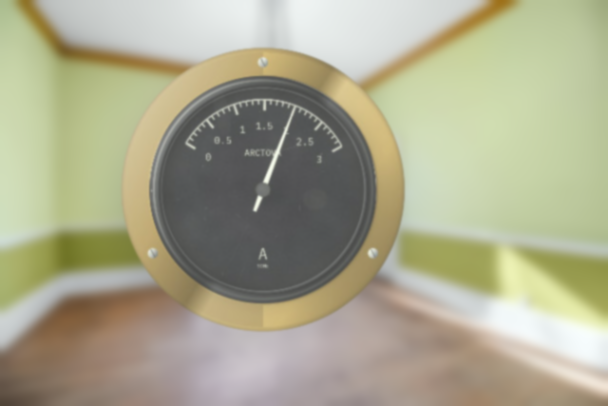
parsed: **2** A
